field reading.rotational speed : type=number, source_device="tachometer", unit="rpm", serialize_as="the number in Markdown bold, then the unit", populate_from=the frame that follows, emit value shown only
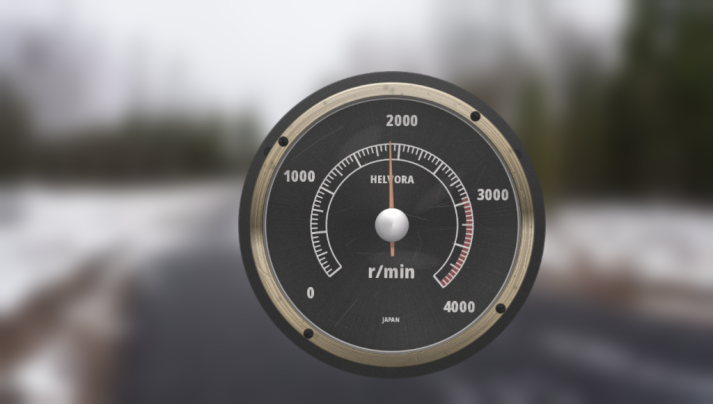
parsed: **1900** rpm
